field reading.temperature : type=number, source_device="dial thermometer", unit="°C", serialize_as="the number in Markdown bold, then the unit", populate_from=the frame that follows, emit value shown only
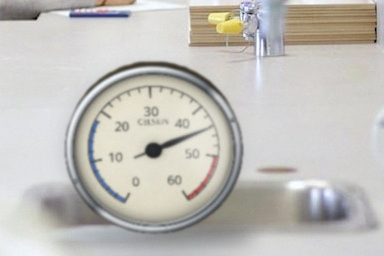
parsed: **44** °C
